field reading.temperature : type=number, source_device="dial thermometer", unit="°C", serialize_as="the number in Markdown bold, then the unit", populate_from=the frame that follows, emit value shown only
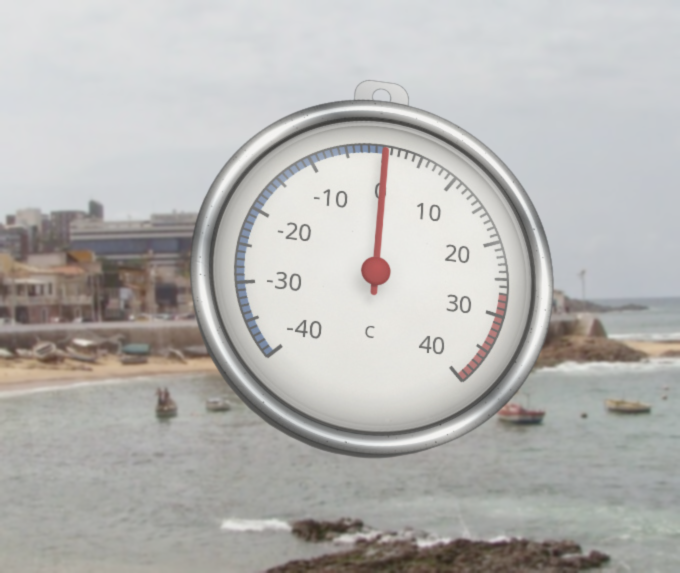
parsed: **0** °C
